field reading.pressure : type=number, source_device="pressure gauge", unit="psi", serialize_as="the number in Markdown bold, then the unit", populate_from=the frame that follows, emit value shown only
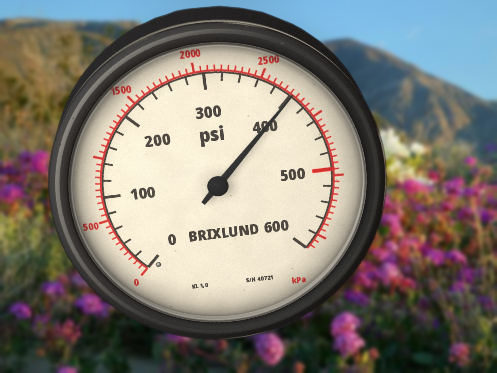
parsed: **400** psi
